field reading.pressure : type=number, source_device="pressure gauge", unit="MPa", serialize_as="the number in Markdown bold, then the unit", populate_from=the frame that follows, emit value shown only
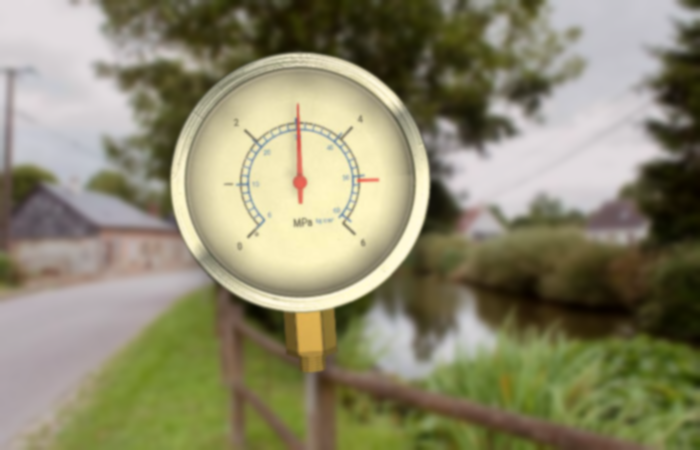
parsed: **3** MPa
